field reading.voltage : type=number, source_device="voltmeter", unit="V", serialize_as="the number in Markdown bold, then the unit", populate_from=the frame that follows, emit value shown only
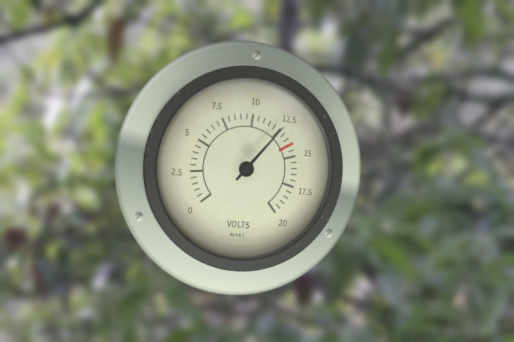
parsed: **12.5** V
